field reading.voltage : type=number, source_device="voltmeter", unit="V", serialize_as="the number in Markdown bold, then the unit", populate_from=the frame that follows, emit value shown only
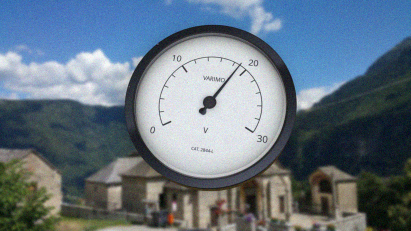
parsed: **19** V
